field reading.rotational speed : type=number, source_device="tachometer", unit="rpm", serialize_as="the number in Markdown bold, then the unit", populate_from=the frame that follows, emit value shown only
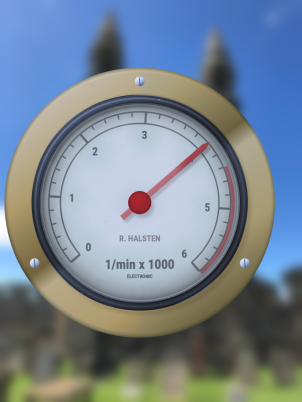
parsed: **4000** rpm
